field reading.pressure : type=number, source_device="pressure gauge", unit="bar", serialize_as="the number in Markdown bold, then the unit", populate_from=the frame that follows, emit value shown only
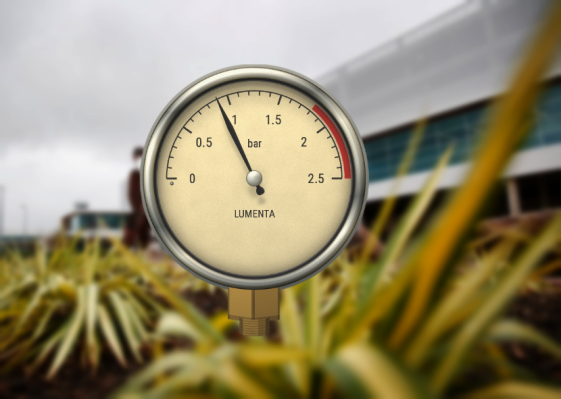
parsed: **0.9** bar
